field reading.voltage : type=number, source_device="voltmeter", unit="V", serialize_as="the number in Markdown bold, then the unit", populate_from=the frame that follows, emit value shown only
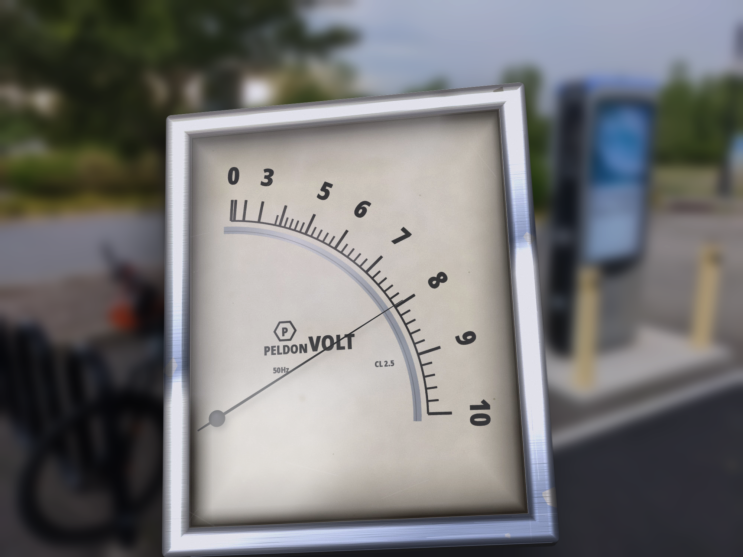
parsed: **8** V
